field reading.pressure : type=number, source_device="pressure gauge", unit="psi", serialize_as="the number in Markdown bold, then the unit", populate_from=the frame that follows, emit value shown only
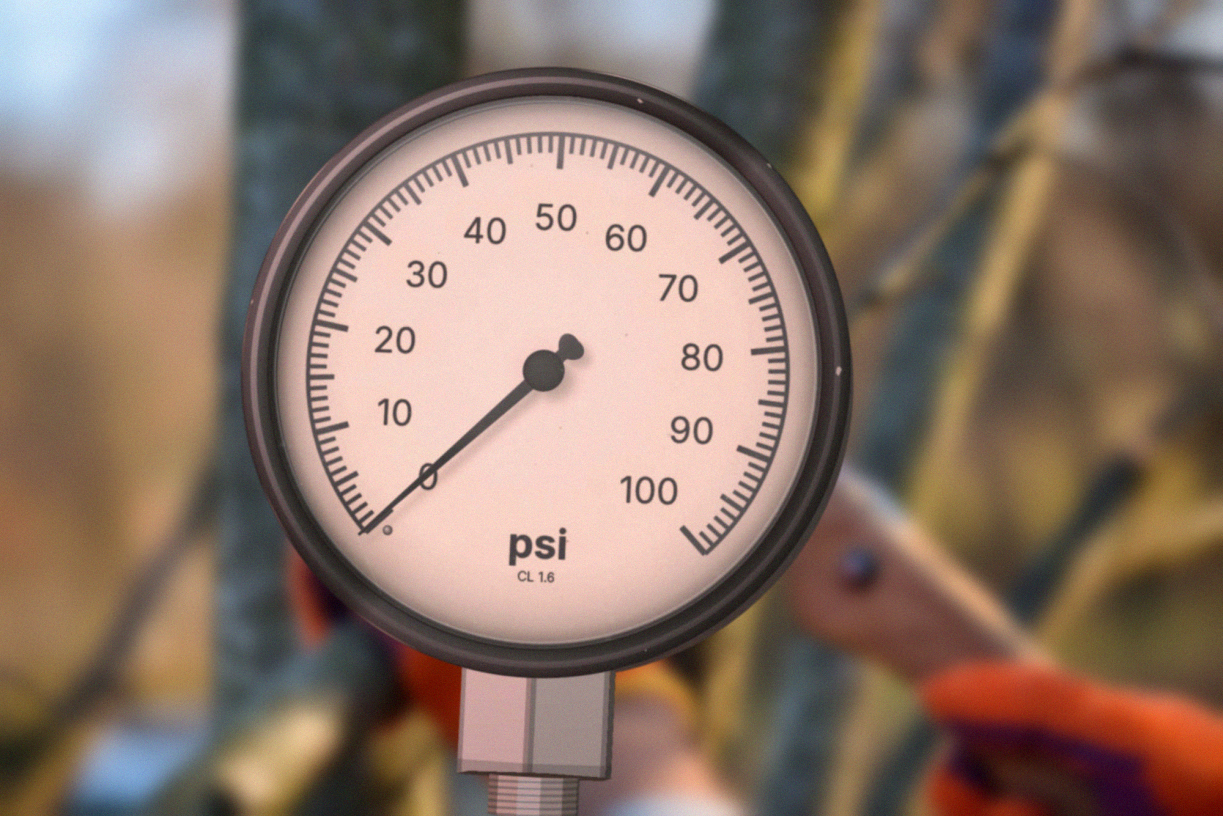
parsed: **0** psi
